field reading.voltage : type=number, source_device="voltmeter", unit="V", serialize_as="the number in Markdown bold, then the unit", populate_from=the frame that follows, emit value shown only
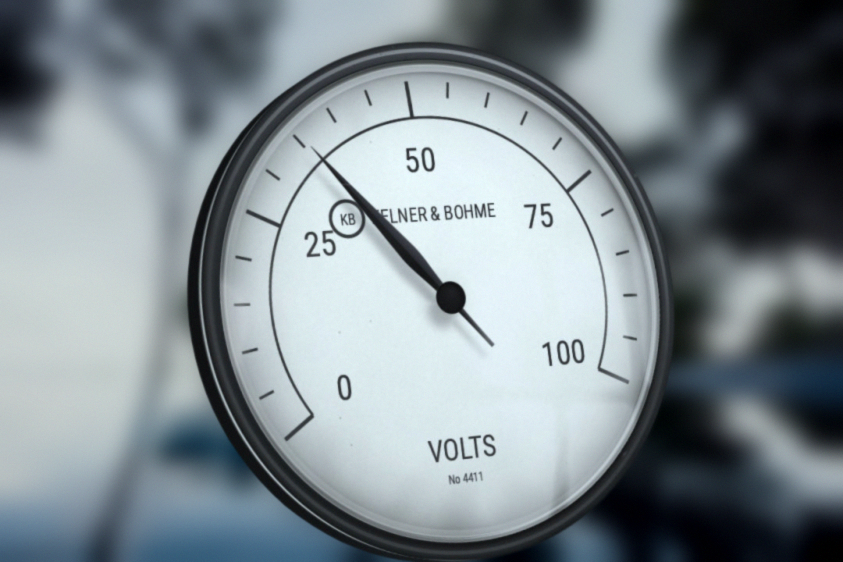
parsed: **35** V
